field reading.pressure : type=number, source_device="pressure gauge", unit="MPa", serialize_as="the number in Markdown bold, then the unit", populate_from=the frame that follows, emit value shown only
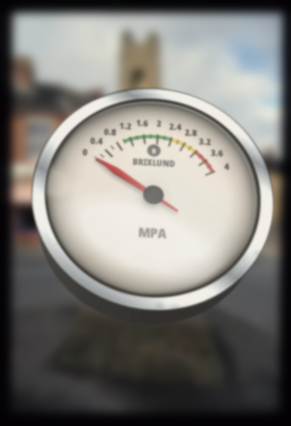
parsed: **0** MPa
